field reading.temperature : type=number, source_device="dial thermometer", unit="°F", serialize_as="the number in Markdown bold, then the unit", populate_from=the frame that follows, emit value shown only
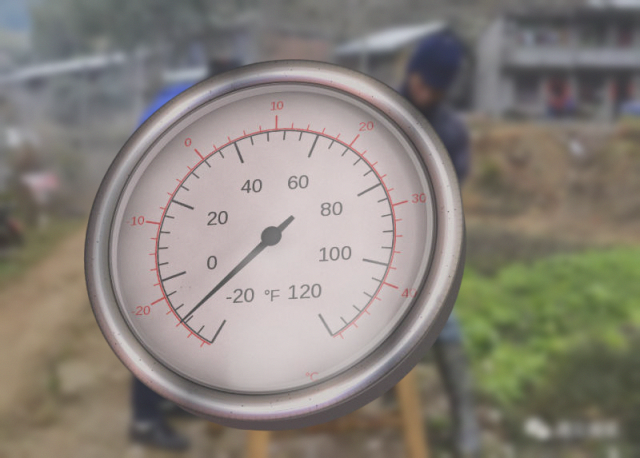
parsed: **-12** °F
